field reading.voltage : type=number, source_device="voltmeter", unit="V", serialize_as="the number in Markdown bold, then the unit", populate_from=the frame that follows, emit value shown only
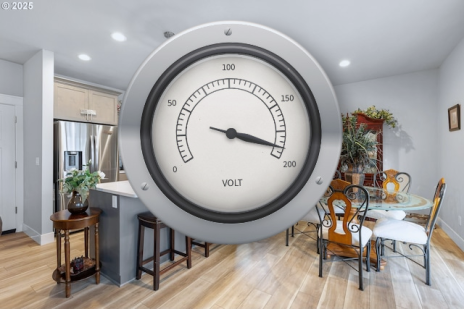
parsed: **190** V
